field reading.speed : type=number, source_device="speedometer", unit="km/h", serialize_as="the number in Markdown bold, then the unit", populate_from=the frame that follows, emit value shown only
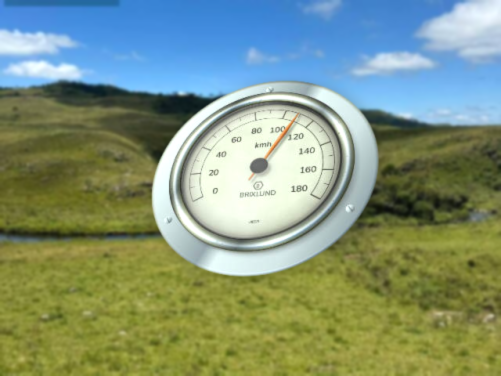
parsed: **110** km/h
